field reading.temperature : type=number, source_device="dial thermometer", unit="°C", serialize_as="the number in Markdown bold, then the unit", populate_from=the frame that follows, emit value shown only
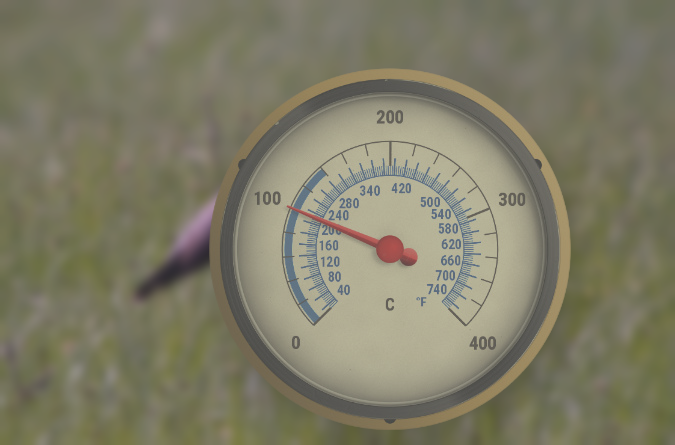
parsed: **100** °C
